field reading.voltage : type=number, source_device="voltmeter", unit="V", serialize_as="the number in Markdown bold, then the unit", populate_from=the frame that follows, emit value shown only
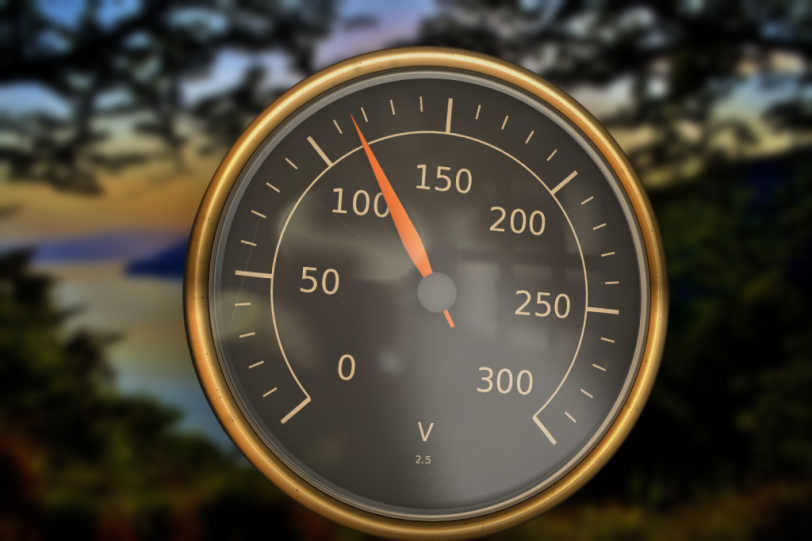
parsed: **115** V
